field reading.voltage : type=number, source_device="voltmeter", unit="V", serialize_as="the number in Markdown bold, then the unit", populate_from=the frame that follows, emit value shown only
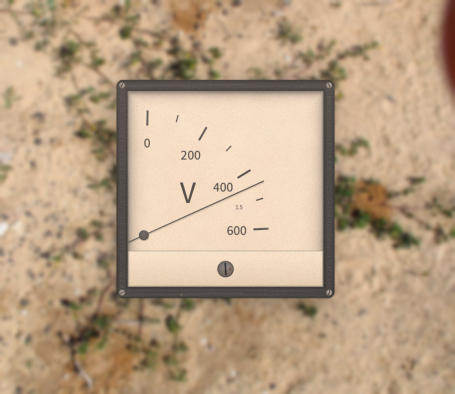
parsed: **450** V
